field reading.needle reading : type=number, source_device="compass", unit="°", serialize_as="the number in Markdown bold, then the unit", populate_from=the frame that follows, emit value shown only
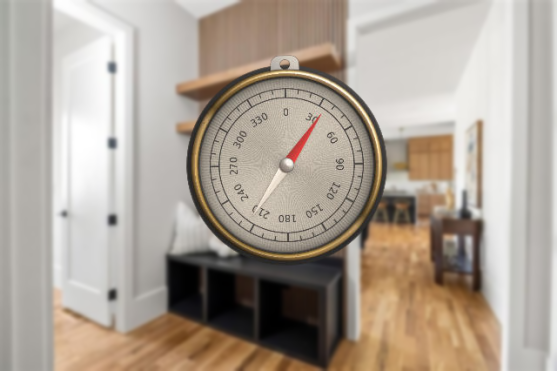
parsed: **35** °
